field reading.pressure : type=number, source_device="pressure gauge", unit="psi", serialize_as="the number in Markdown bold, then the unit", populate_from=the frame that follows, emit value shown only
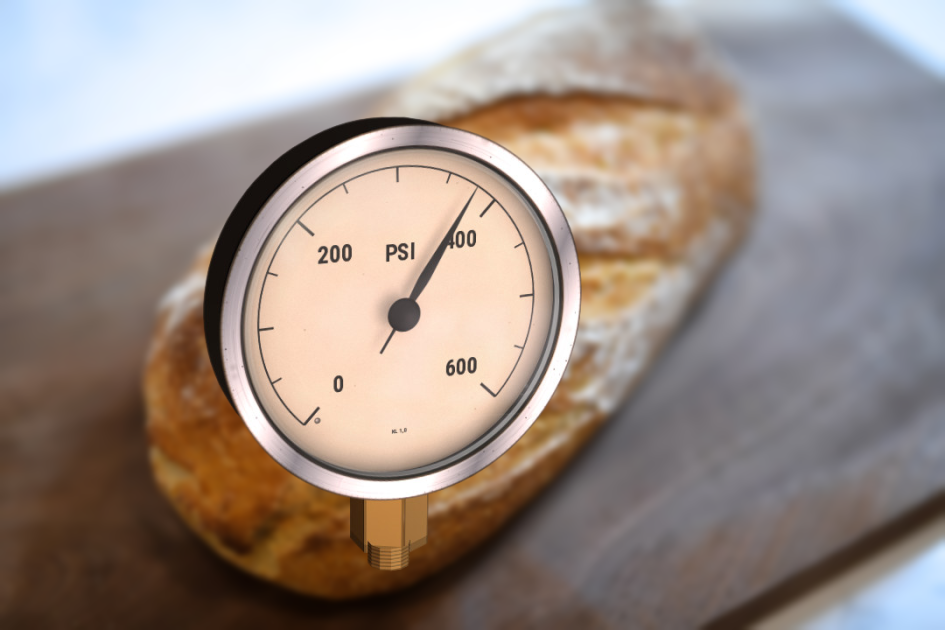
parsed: **375** psi
